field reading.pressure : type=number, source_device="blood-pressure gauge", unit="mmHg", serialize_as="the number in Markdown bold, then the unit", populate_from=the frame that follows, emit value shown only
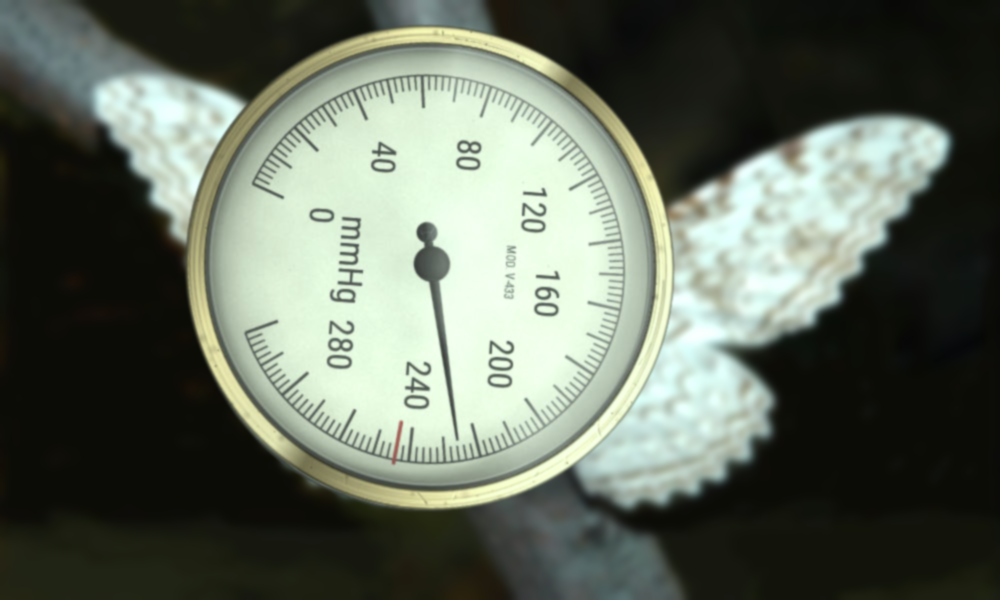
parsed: **226** mmHg
